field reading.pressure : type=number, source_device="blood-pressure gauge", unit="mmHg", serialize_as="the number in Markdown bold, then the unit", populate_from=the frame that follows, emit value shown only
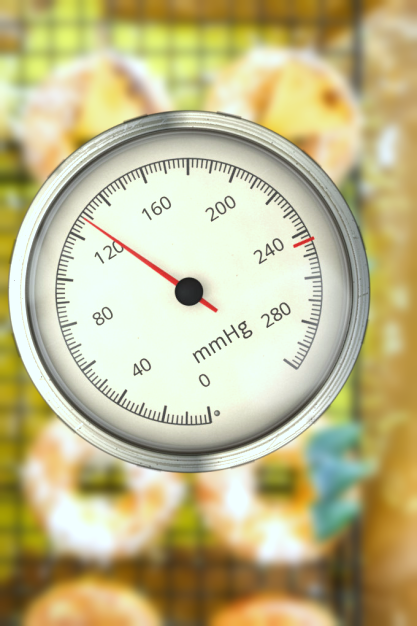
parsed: **128** mmHg
